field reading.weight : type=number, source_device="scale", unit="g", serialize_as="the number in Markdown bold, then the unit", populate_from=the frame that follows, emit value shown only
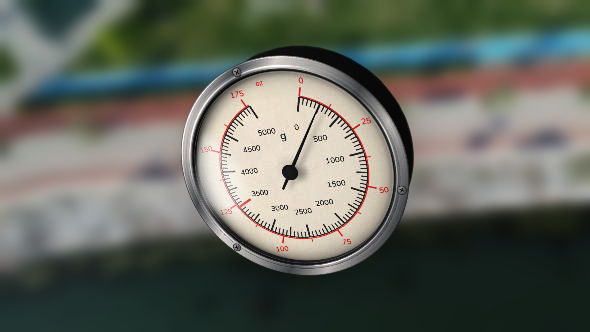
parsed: **250** g
